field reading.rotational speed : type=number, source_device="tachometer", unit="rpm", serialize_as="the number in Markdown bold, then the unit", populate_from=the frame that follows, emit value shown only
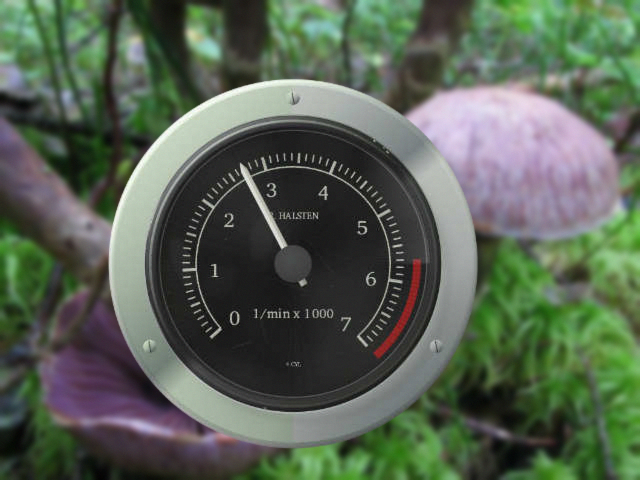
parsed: **2700** rpm
